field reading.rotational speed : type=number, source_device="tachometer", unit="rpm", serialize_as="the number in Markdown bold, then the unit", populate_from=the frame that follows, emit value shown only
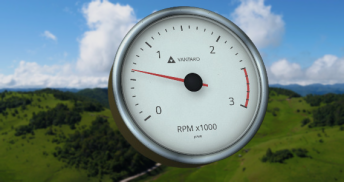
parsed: **600** rpm
